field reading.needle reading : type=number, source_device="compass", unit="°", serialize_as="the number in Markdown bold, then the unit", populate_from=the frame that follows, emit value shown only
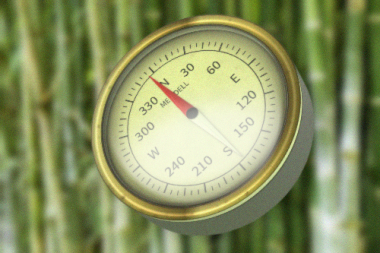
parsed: **355** °
